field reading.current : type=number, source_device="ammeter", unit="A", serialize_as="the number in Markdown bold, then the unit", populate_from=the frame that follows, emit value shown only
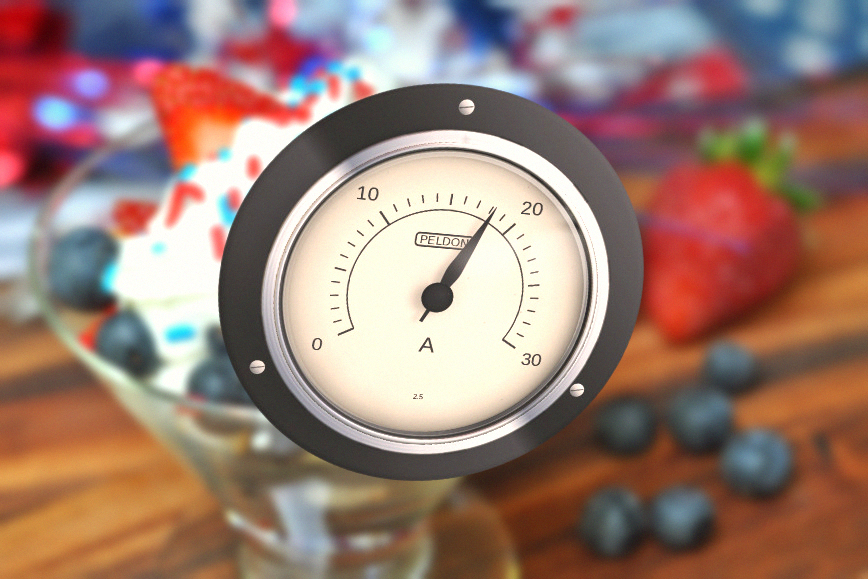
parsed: **18** A
